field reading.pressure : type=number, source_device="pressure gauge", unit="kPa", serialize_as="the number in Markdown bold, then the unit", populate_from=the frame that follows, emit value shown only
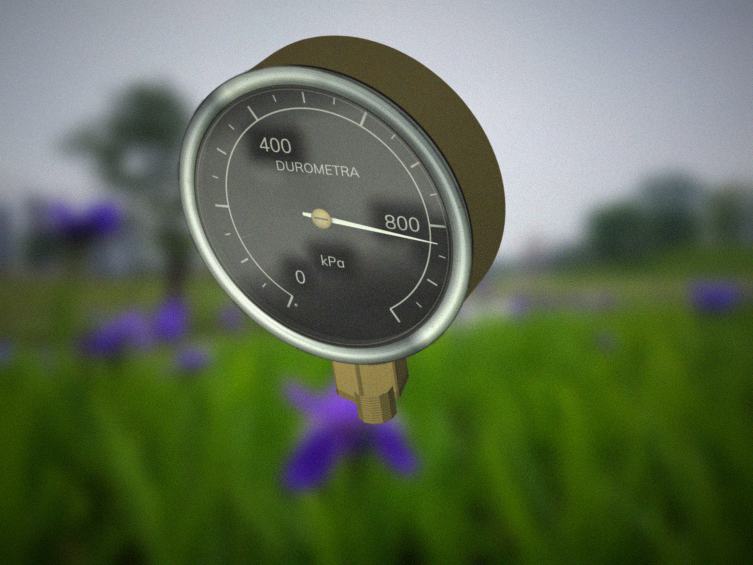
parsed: **825** kPa
